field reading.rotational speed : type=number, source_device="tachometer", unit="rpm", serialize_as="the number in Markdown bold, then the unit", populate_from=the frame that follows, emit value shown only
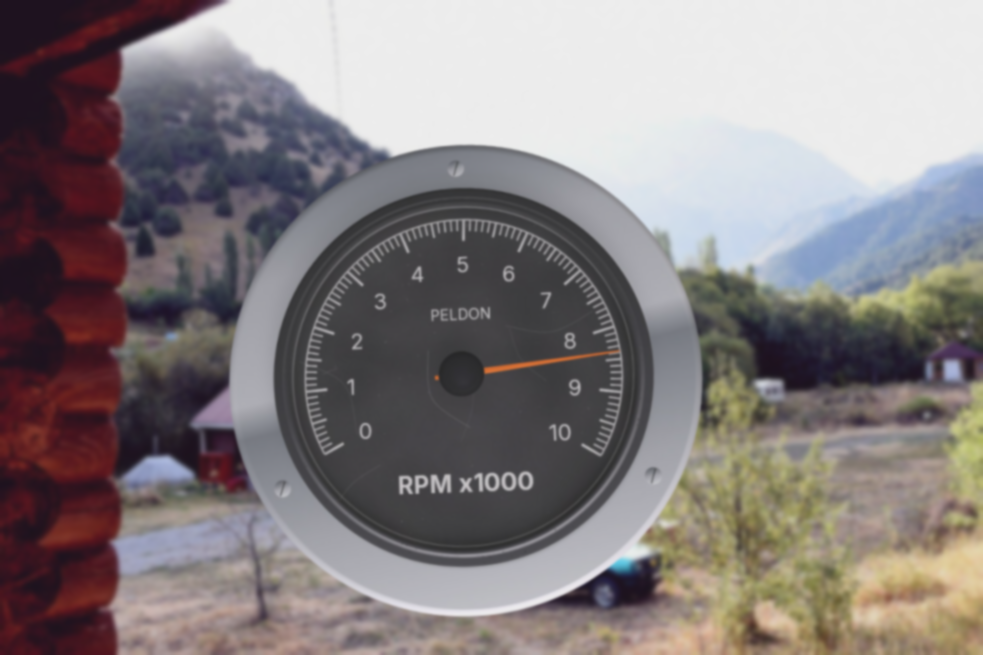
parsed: **8400** rpm
